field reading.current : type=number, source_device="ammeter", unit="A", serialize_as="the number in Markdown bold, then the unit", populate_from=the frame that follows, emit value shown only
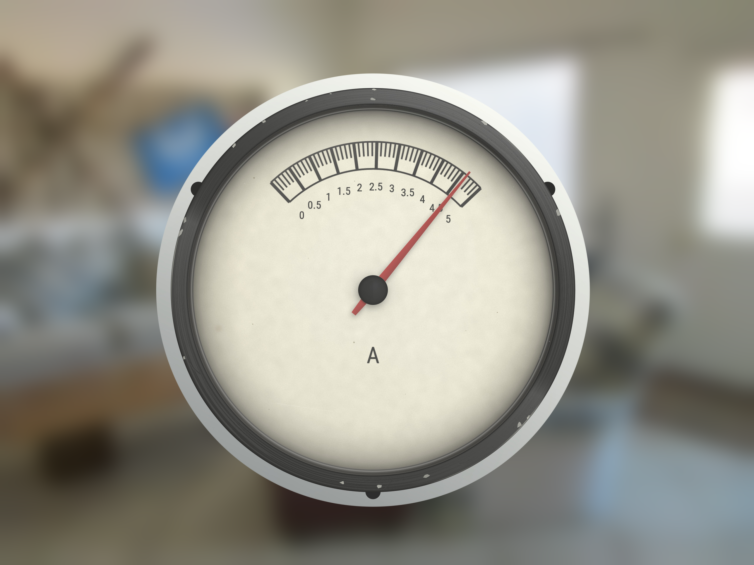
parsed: **4.6** A
